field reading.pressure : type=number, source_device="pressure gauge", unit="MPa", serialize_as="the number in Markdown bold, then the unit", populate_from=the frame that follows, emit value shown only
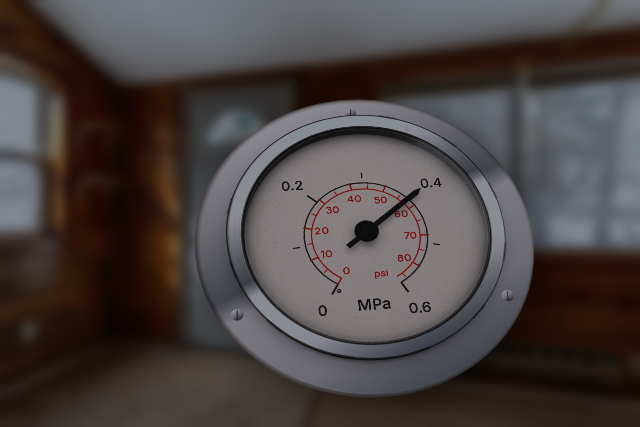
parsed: **0.4** MPa
